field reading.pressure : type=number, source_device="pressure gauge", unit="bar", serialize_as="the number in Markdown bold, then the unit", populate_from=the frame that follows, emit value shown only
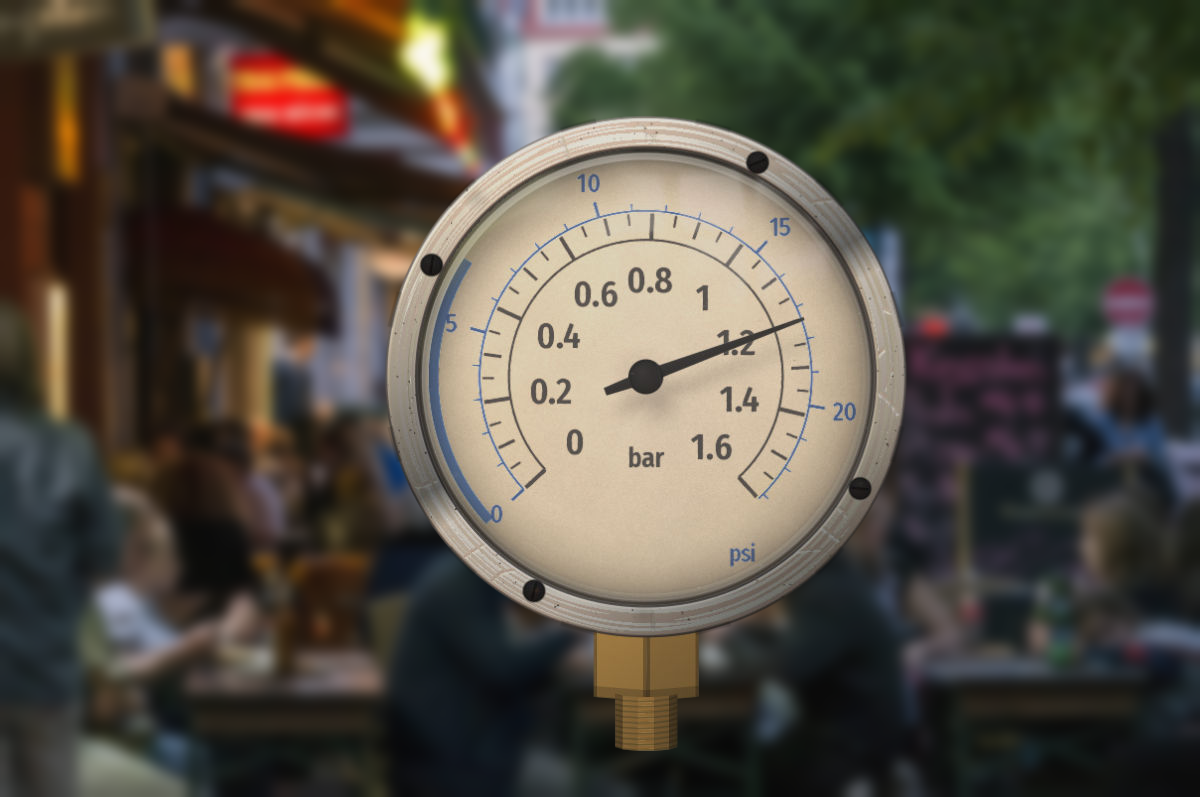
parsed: **1.2** bar
